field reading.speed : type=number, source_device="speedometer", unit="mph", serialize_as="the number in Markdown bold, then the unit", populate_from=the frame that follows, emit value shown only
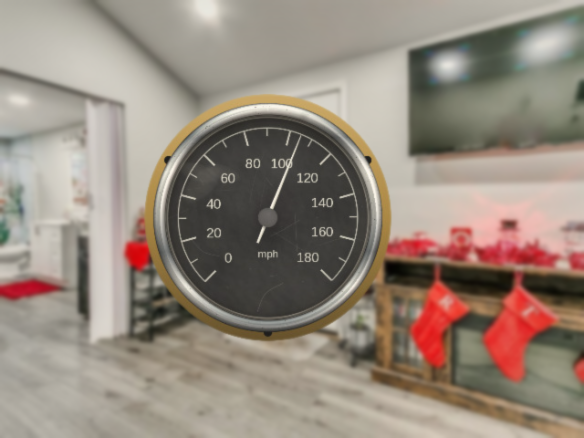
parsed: **105** mph
